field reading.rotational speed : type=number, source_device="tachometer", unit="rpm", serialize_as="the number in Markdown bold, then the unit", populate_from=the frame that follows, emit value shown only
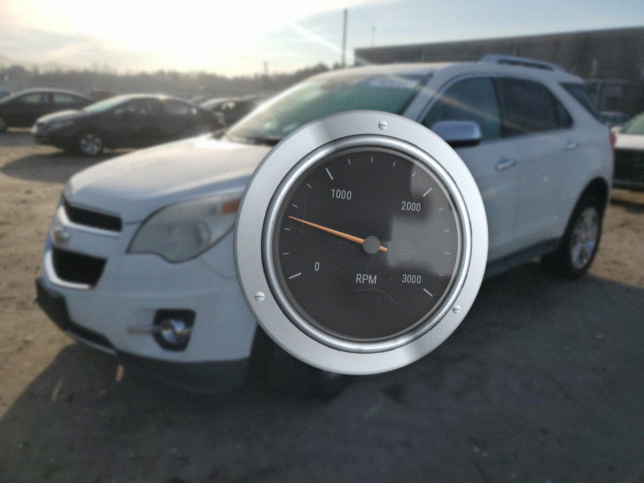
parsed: **500** rpm
